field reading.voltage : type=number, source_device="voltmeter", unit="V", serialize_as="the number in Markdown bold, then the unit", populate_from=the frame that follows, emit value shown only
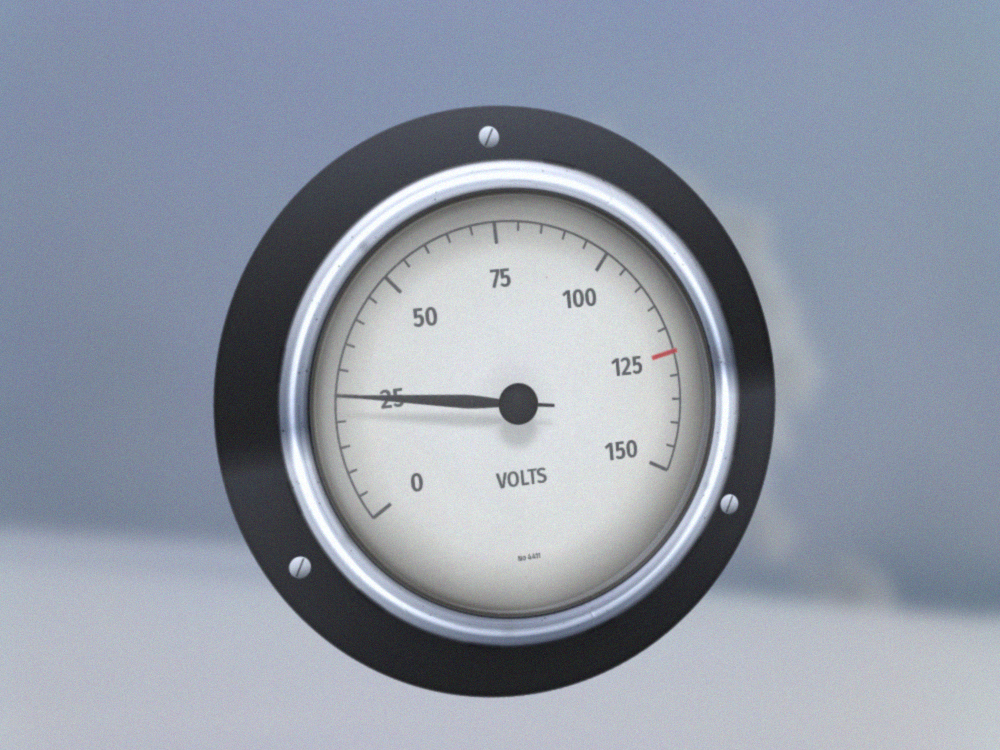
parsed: **25** V
